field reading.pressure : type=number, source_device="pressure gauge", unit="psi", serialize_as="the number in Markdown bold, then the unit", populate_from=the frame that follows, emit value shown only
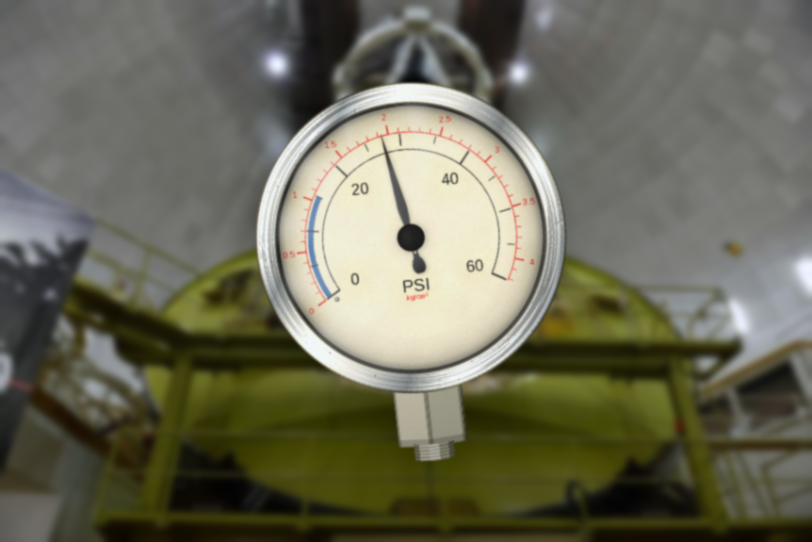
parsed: **27.5** psi
